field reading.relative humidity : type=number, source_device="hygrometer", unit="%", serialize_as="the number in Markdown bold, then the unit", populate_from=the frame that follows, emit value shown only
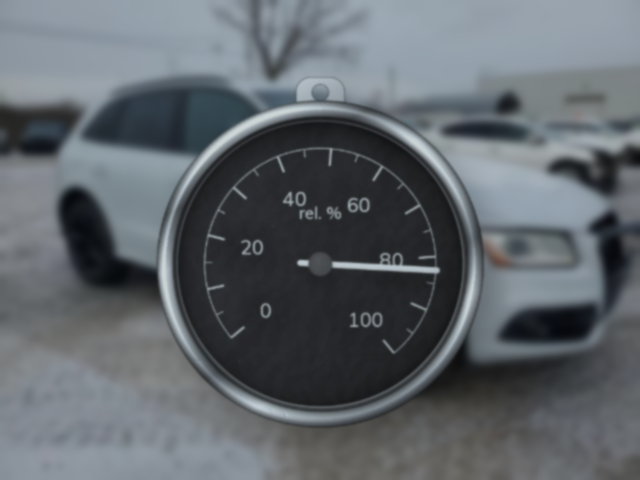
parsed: **82.5** %
